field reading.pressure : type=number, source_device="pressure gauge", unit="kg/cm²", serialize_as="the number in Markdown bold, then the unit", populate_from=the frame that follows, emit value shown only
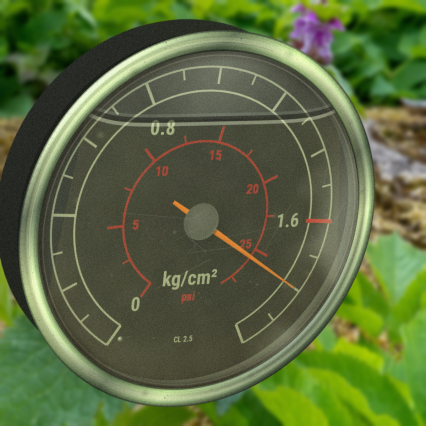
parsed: **1.8** kg/cm²
